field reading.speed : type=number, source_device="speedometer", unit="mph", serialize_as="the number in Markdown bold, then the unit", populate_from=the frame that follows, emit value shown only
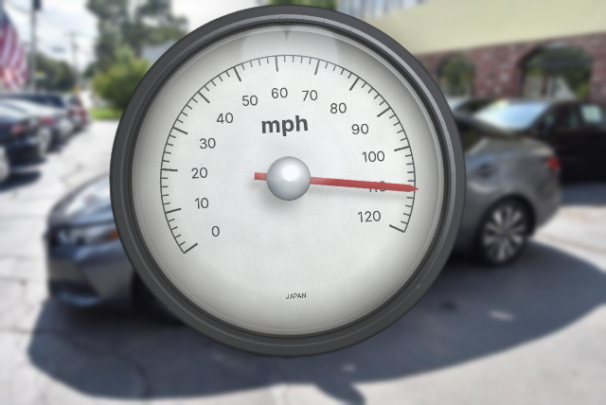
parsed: **110** mph
